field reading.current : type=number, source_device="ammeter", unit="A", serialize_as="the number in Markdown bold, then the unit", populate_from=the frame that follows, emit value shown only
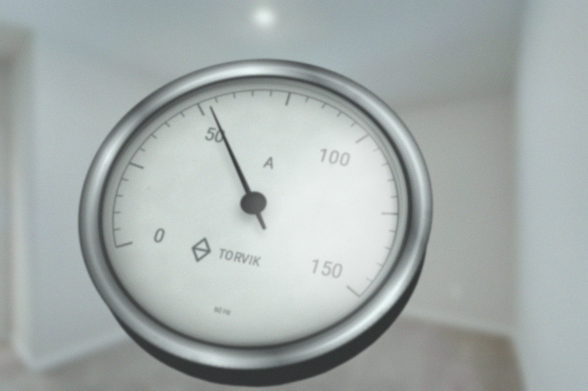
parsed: **52.5** A
